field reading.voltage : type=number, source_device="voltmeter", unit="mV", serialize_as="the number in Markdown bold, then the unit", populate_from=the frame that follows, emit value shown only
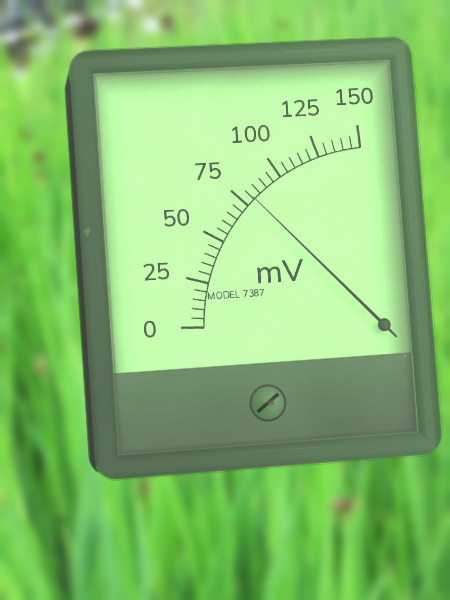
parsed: **80** mV
